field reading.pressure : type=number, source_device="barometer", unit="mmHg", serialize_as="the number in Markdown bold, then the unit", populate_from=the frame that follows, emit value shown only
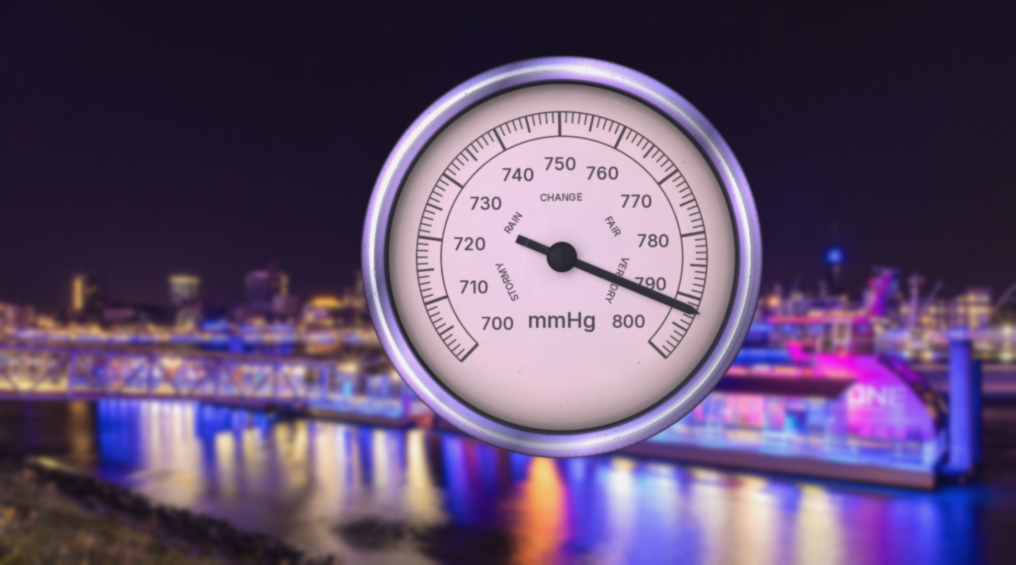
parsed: **792** mmHg
